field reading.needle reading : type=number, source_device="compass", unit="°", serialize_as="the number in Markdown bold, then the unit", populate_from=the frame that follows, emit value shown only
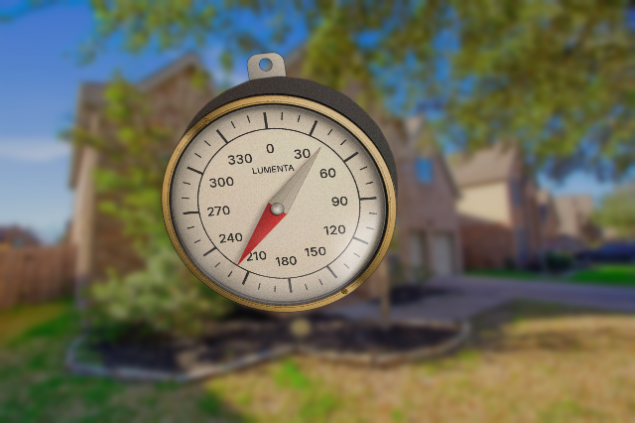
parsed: **220** °
